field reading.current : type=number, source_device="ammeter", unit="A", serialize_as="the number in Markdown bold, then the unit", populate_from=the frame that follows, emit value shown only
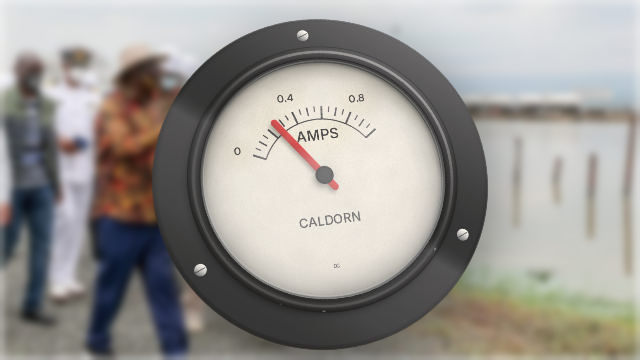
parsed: **0.25** A
